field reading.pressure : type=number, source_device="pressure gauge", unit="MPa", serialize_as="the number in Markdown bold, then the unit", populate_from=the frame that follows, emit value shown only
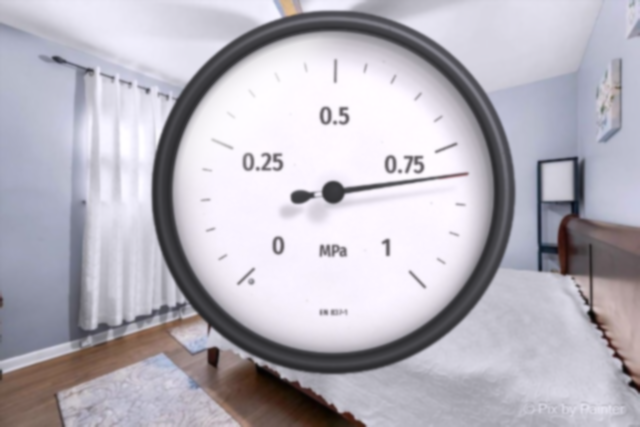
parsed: **0.8** MPa
